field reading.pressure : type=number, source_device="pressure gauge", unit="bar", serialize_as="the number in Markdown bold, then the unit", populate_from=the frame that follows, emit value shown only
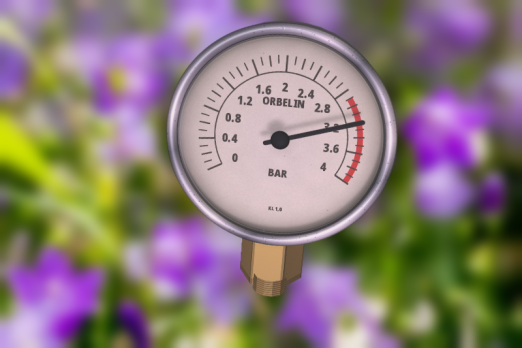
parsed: **3.2** bar
